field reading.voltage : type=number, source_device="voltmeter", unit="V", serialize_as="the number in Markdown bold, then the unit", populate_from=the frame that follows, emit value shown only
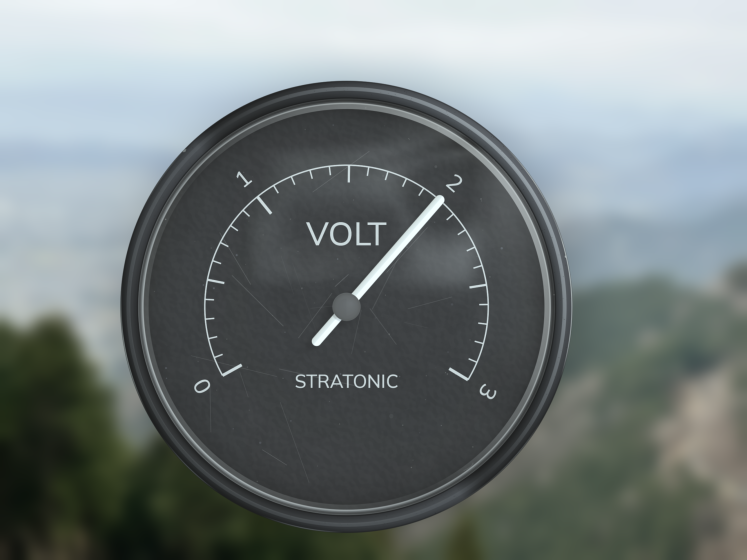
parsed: **2** V
